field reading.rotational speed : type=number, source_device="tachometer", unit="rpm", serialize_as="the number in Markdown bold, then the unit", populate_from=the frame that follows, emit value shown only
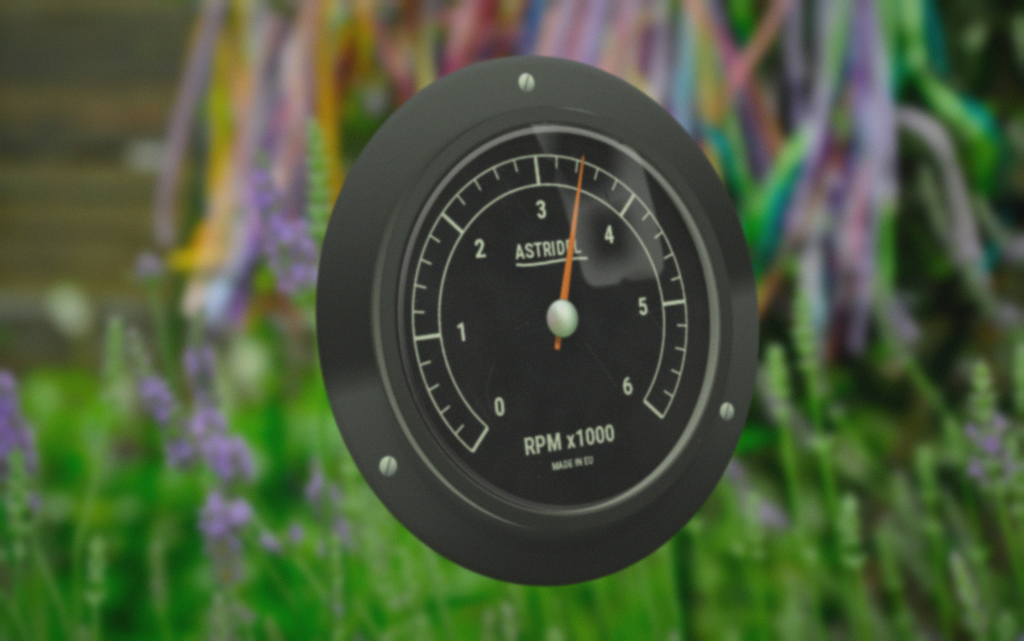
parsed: **3400** rpm
